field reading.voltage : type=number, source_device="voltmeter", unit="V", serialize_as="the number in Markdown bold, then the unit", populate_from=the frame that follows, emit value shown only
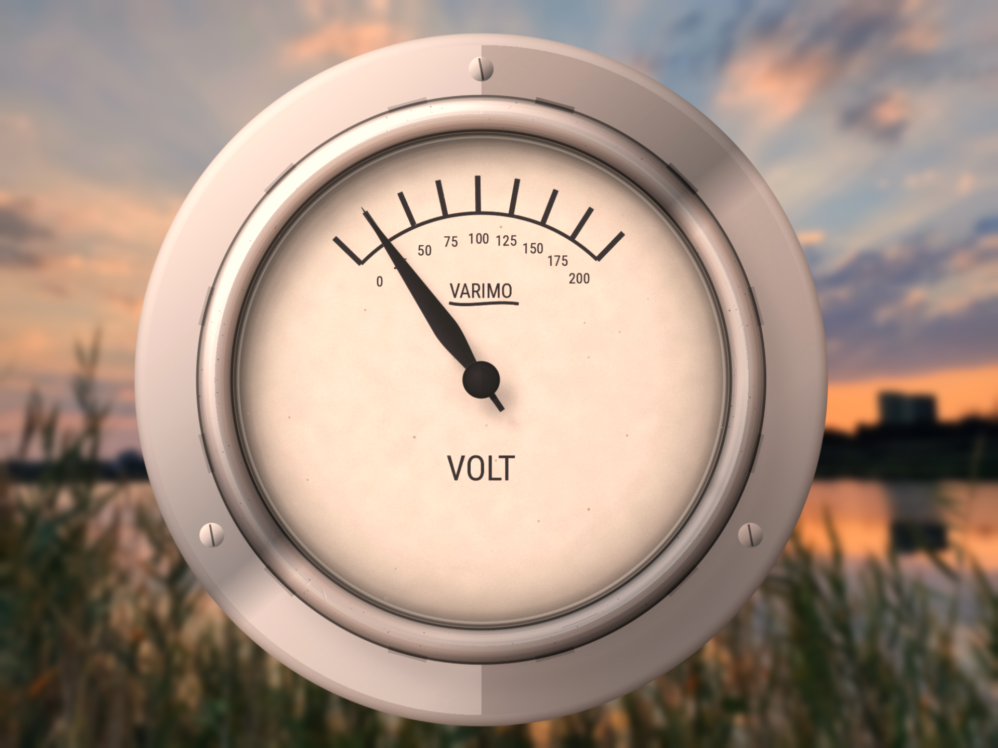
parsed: **25** V
